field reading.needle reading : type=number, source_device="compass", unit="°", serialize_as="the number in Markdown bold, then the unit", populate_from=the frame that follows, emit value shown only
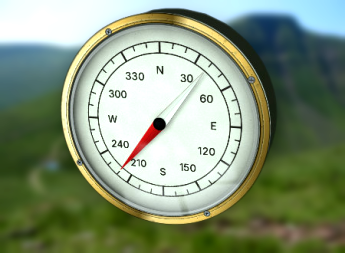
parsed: **220** °
